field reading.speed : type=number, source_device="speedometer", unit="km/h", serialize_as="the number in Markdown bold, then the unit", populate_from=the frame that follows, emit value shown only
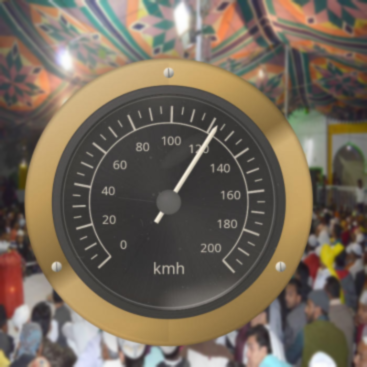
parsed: **122.5** km/h
